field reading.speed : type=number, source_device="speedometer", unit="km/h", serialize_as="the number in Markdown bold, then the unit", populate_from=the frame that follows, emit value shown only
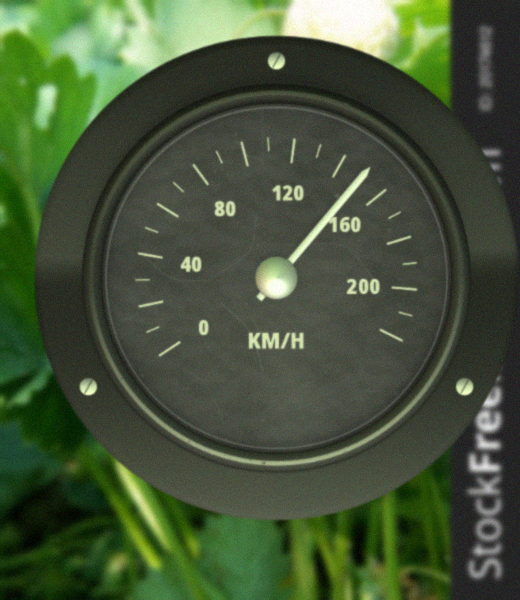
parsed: **150** km/h
